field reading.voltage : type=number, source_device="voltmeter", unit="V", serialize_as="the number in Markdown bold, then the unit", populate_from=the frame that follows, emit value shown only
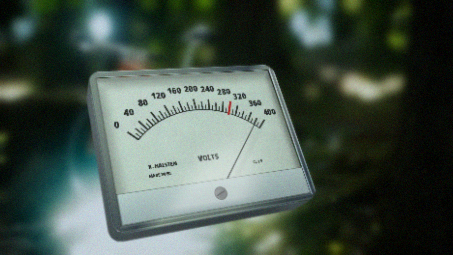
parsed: **380** V
